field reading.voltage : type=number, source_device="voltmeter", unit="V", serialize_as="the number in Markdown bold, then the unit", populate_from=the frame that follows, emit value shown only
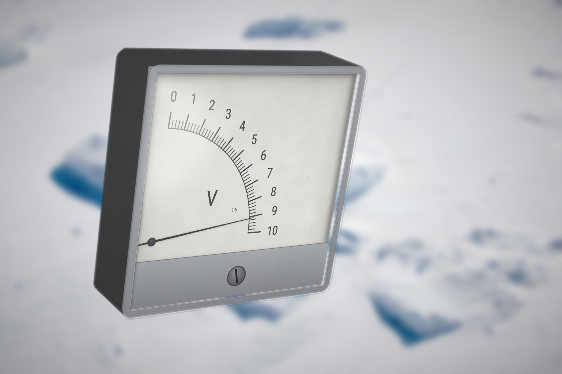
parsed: **9** V
